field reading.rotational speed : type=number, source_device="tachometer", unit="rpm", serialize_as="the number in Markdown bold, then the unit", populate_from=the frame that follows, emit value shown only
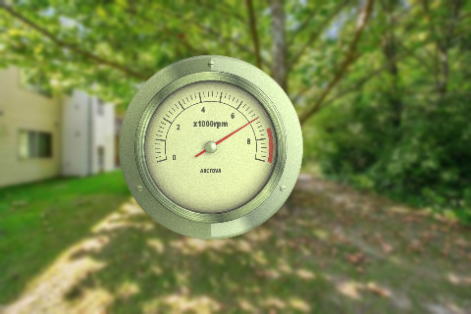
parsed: **7000** rpm
